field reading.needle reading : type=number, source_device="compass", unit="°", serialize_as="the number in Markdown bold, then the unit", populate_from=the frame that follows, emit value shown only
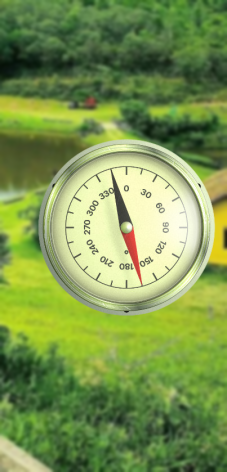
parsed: **165** °
